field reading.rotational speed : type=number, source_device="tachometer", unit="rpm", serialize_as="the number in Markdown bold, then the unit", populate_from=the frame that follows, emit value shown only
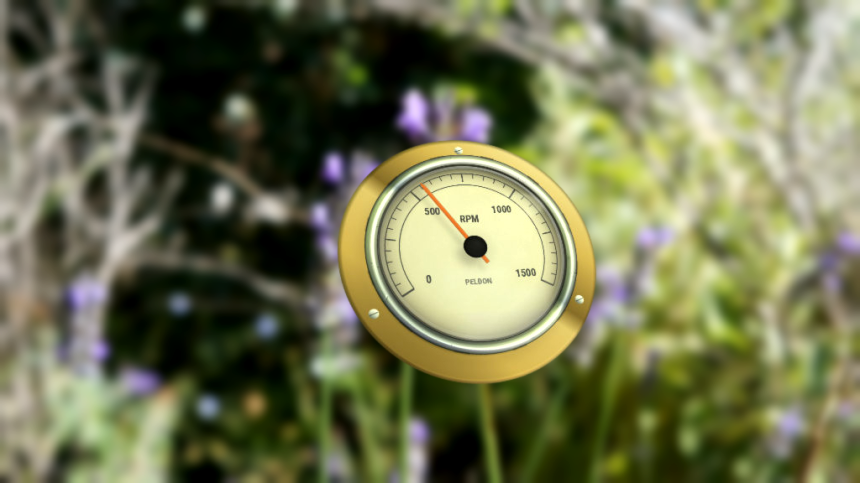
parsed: **550** rpm
